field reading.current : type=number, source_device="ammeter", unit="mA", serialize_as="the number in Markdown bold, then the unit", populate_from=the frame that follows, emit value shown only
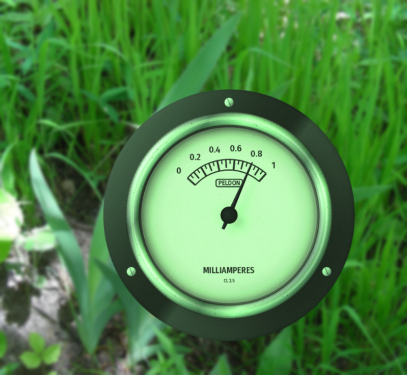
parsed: **0.8** mA
